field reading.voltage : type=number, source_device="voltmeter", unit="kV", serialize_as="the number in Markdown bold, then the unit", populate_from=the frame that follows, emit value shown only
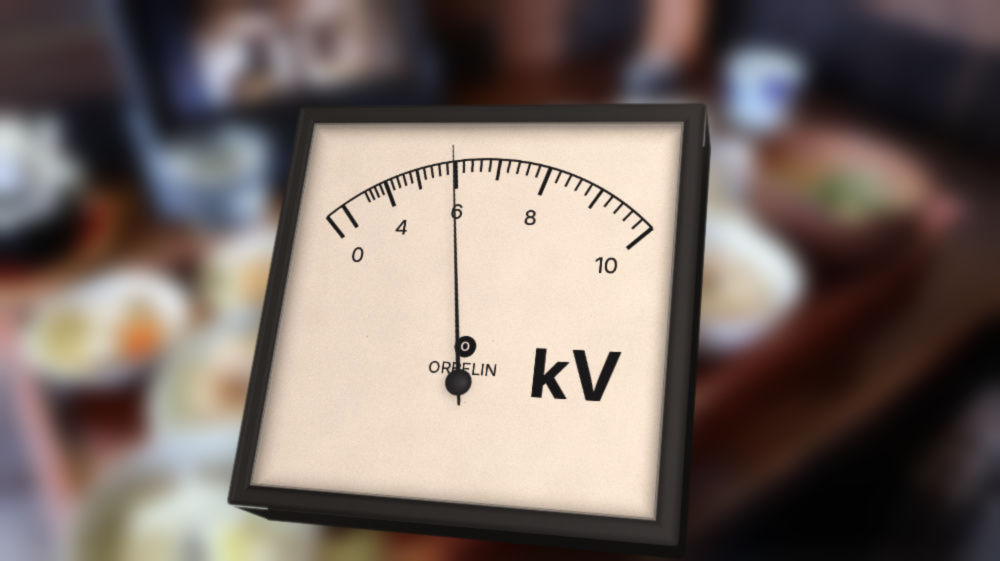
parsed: **6** kV
